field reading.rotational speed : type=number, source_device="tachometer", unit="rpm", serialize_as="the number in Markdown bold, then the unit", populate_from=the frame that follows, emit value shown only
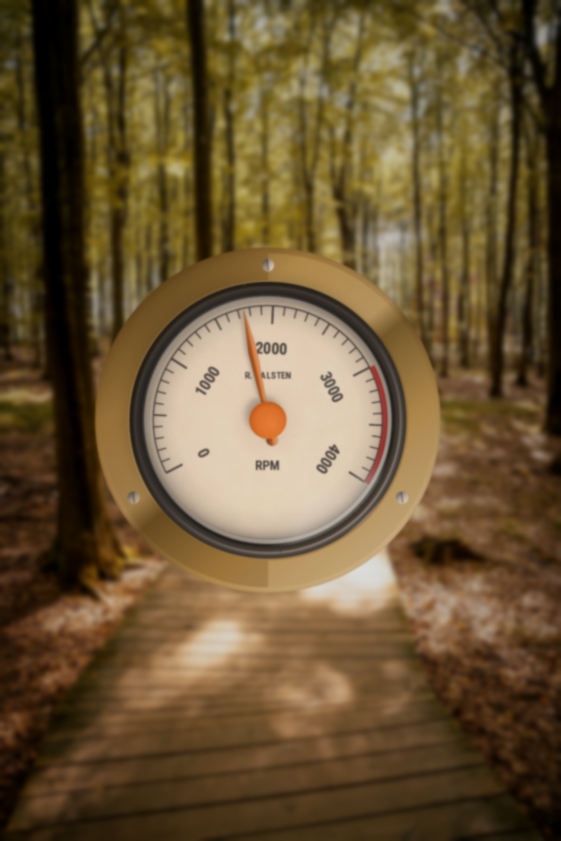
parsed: **1750** rpm
